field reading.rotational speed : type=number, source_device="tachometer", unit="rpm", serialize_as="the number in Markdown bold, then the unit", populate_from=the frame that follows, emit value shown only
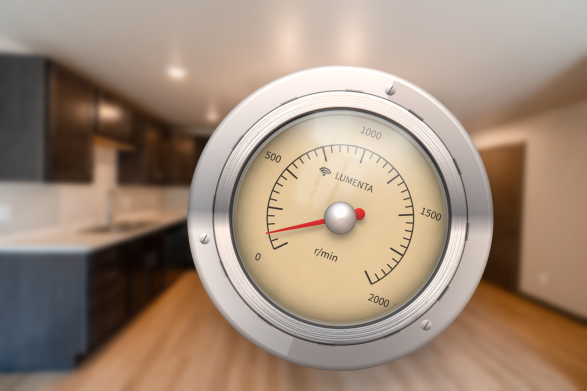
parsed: **100** rpm
